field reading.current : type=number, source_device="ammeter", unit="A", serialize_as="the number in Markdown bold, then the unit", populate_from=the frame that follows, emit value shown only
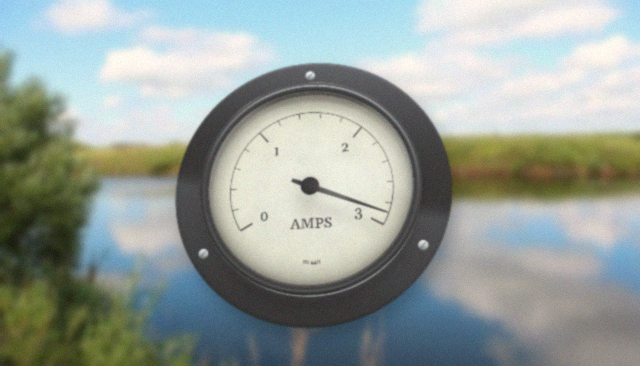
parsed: **2.9** A
